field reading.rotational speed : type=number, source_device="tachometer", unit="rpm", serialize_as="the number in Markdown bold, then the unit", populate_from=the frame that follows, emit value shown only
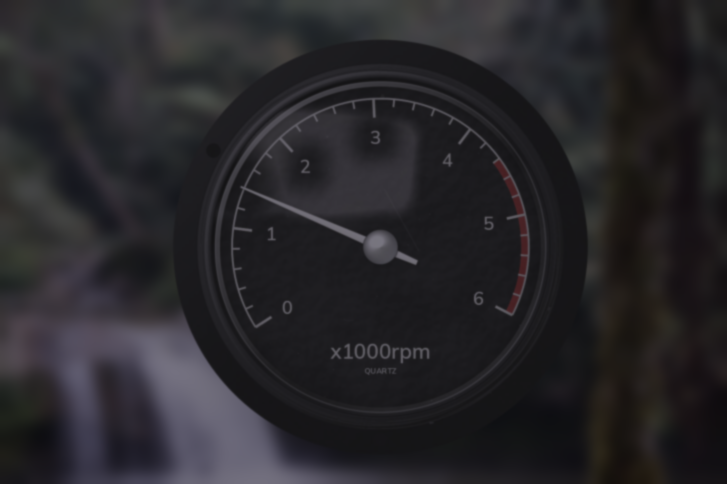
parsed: **1400** rpm
